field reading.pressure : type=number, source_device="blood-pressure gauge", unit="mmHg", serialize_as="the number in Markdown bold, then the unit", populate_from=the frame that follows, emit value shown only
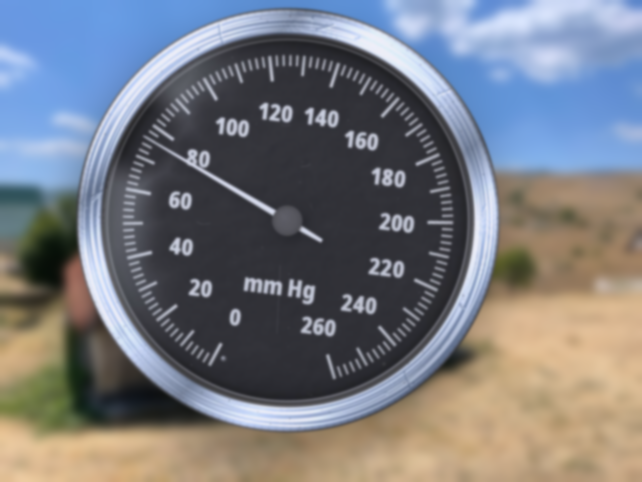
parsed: **76** mmHg
